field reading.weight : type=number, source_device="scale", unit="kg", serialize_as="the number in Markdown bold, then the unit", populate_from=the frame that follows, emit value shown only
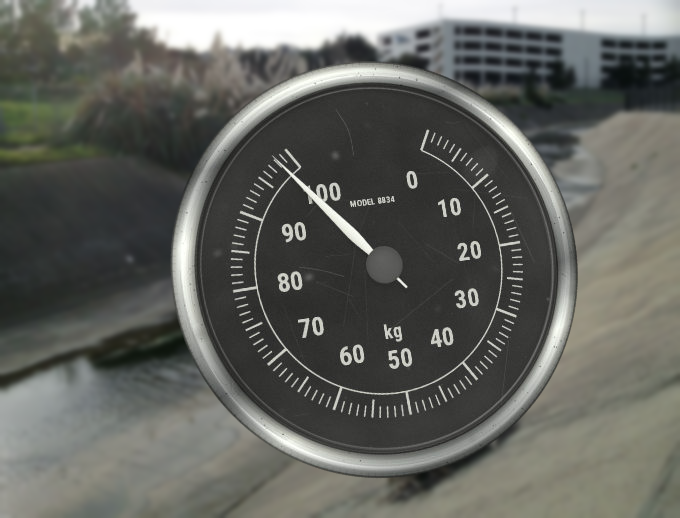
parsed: **98** kg
